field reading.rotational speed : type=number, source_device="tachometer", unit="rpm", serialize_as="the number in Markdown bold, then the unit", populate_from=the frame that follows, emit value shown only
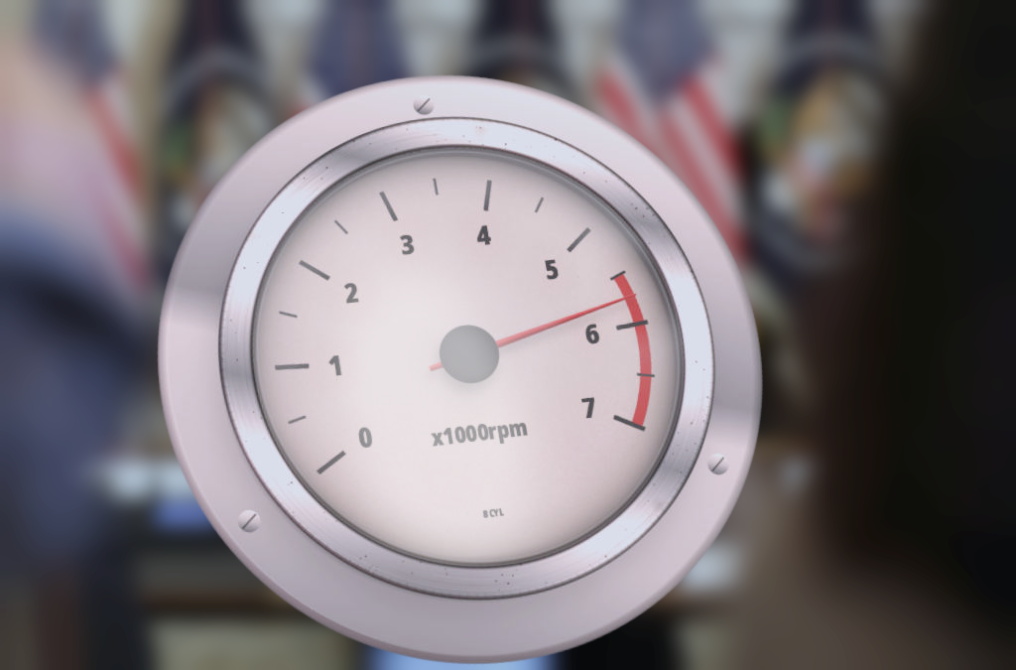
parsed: **5750** rpm
